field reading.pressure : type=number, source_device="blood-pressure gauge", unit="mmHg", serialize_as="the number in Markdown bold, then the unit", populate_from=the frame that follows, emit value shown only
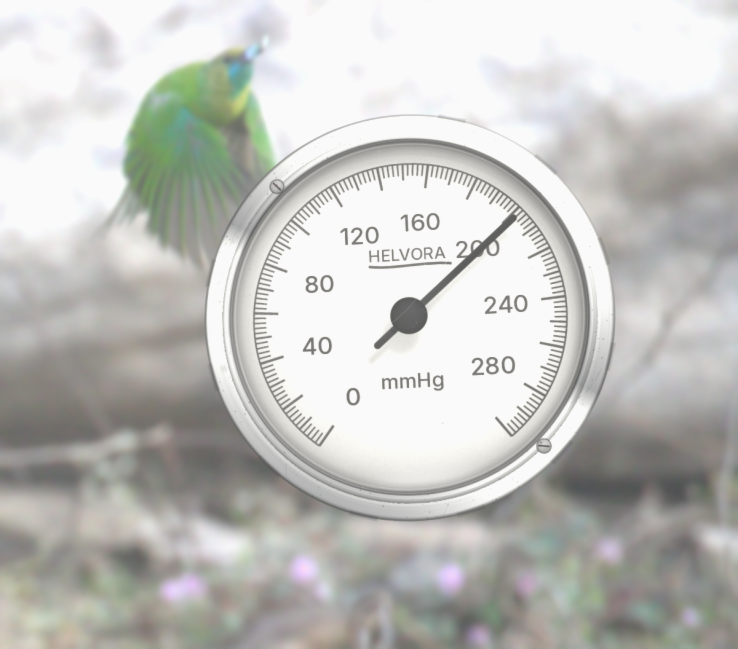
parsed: **202** mmHg
